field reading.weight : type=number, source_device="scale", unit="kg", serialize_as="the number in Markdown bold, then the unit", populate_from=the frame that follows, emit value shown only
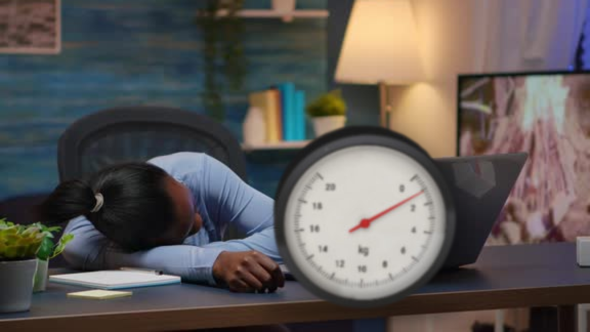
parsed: **1** kg
